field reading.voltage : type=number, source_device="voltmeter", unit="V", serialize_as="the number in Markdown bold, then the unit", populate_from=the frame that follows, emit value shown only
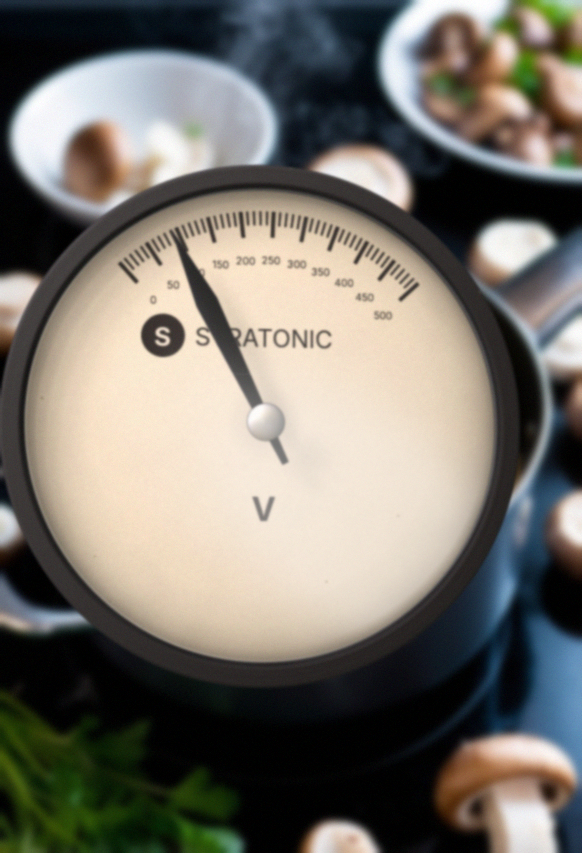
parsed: **90** V
